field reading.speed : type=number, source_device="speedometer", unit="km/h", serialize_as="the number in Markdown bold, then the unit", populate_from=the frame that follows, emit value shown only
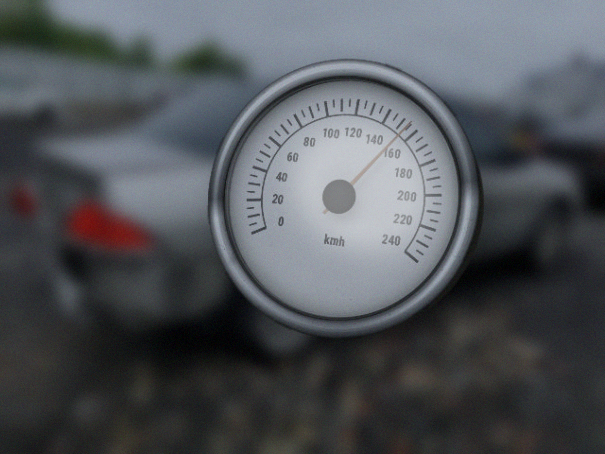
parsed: **155** km/h
